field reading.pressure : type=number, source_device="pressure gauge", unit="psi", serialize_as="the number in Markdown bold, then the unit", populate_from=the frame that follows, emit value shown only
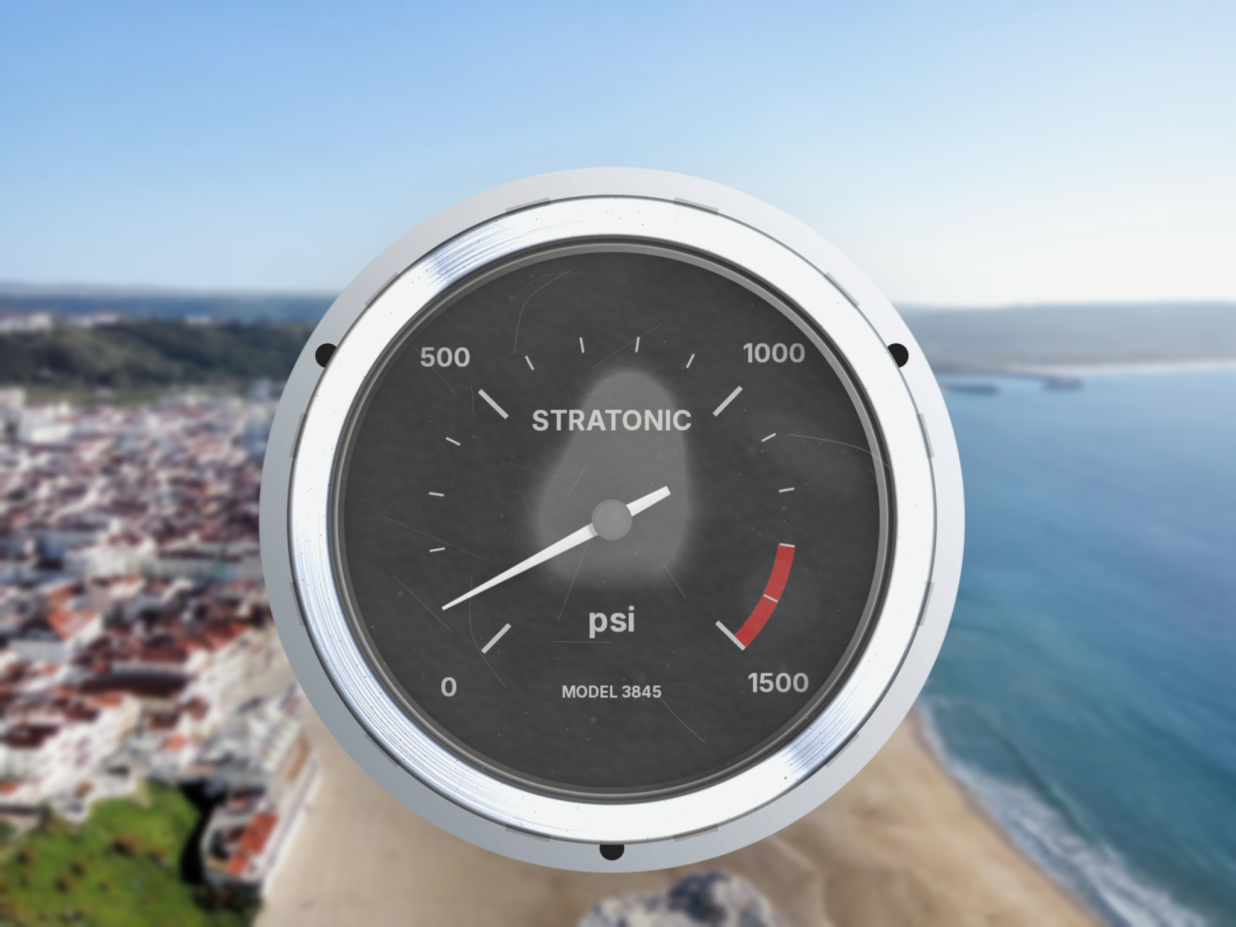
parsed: **100** psi
